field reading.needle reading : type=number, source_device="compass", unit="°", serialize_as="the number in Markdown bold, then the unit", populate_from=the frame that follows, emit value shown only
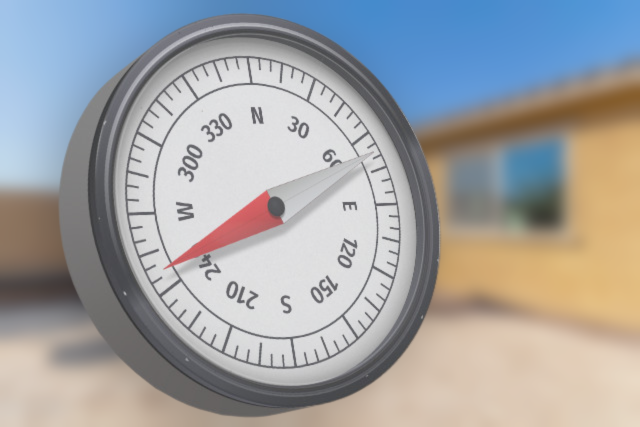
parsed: **247.5** °
